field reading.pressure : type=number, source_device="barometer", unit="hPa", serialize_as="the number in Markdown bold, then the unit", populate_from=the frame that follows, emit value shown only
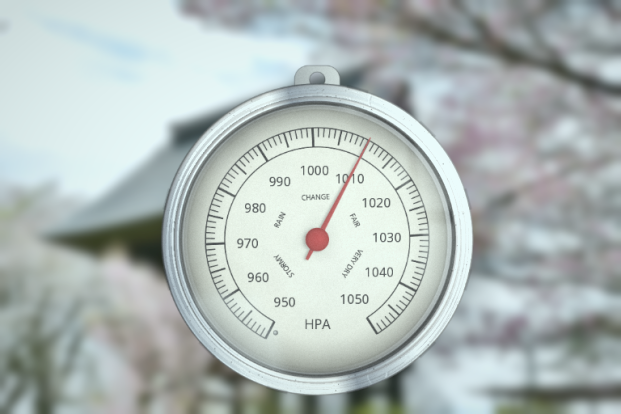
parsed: **1010** hPa
